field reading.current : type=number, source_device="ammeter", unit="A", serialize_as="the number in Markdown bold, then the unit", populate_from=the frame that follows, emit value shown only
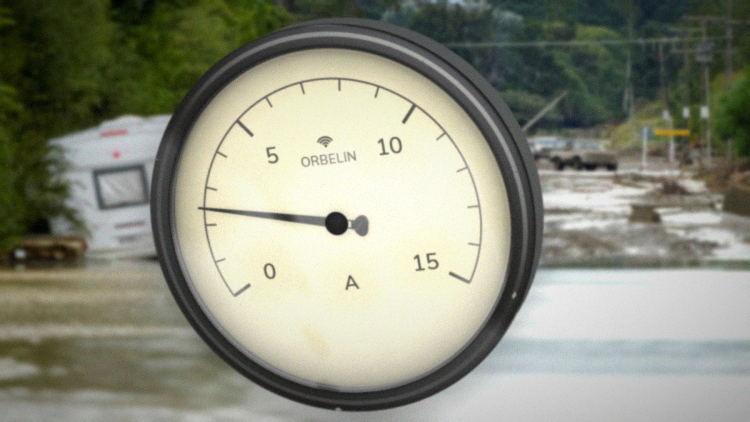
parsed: **2.5** A
